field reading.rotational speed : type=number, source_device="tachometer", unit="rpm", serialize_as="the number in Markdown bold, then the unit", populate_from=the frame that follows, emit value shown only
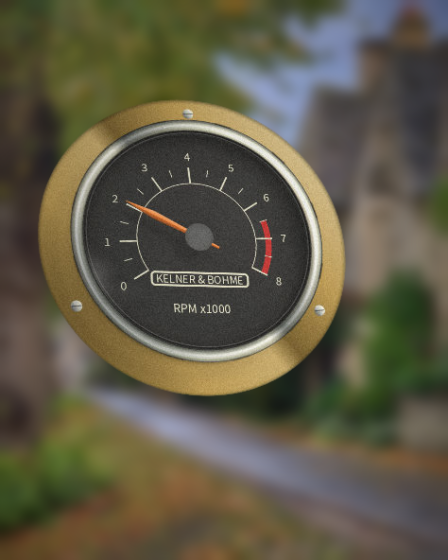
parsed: **2000** rpm
